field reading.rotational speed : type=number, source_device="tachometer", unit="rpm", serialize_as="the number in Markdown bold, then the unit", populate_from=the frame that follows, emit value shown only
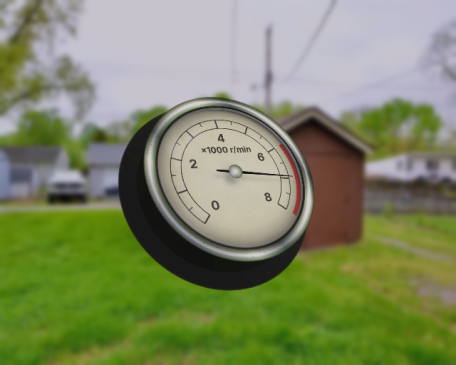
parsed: **7000** rpm
